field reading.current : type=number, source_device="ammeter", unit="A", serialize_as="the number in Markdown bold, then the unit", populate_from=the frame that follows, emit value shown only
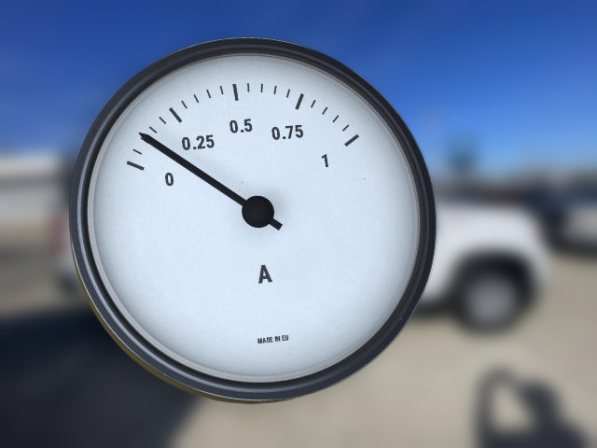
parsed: **0.1** A
